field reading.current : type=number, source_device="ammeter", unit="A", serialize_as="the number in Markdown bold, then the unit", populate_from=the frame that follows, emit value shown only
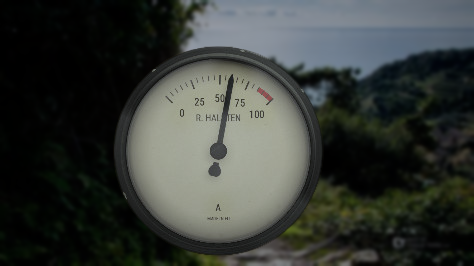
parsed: **60** A
